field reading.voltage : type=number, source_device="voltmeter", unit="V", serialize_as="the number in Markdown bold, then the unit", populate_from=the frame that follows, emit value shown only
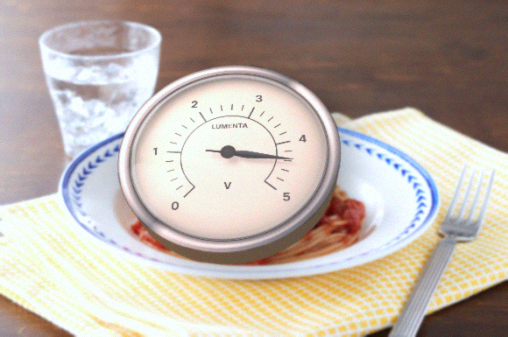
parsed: **4.4** V
